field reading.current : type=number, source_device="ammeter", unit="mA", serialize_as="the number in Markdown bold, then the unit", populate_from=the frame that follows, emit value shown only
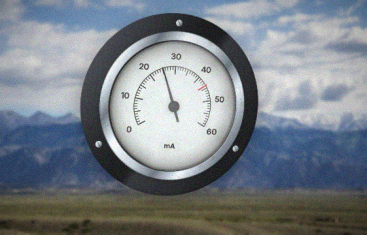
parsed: **25** mA
